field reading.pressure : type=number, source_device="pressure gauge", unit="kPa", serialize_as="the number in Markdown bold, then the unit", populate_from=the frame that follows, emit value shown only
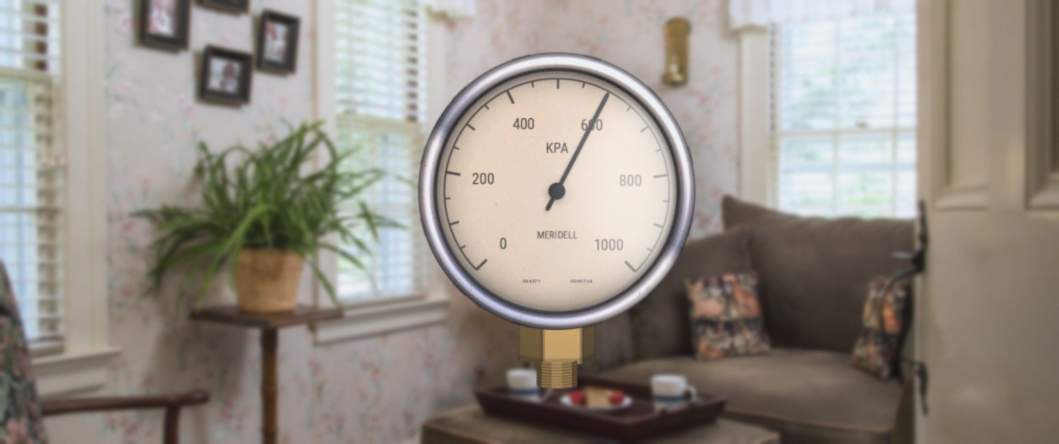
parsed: **600** kPa
